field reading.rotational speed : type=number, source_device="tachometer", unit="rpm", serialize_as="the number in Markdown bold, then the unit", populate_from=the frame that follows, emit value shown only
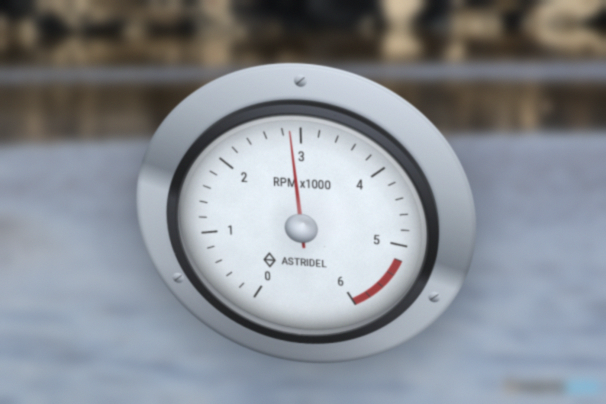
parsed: **2900** rpm
